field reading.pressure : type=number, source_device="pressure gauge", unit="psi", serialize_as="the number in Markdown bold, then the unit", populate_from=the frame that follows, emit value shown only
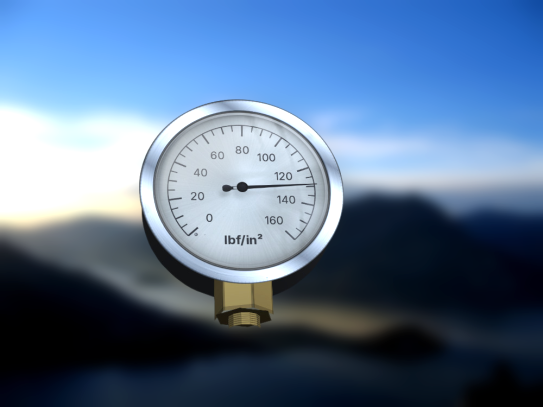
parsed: **130** psi
